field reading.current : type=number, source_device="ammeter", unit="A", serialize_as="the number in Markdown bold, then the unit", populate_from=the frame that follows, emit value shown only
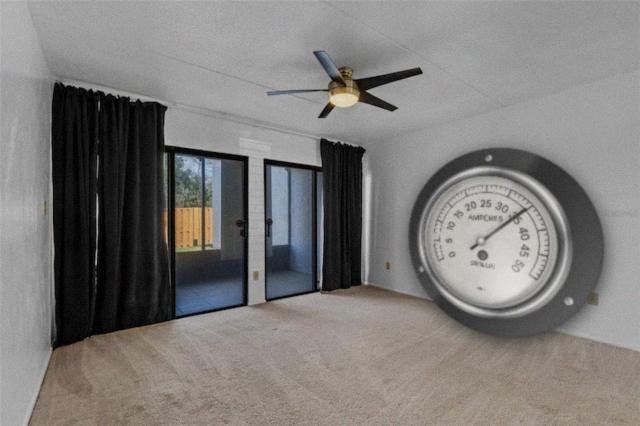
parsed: **35** A
